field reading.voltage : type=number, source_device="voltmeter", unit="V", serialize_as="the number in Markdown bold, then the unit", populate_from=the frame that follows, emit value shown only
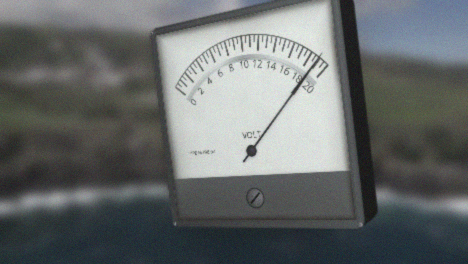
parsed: **19** V
